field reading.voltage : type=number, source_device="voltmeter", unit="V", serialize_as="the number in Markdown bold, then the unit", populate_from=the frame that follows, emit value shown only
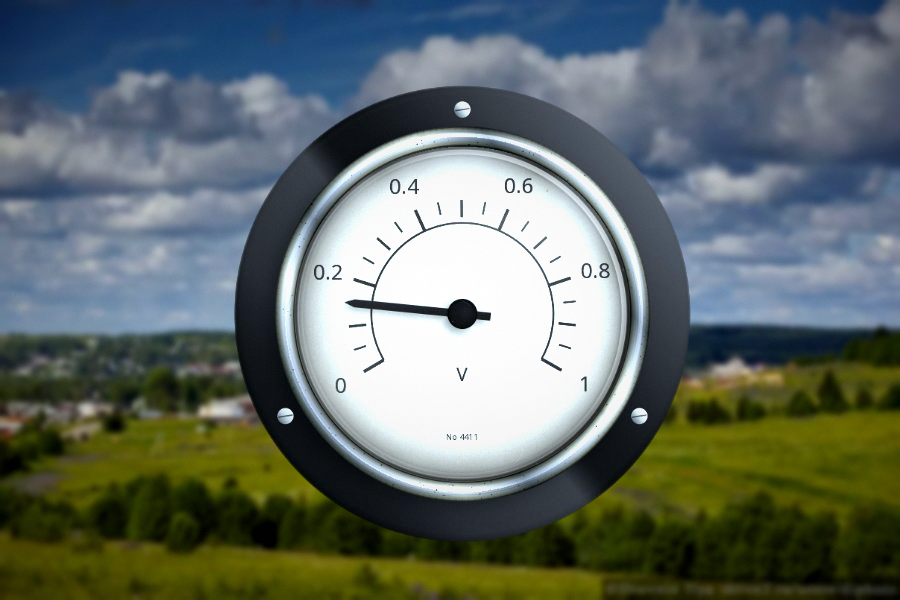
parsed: **0.15** V
